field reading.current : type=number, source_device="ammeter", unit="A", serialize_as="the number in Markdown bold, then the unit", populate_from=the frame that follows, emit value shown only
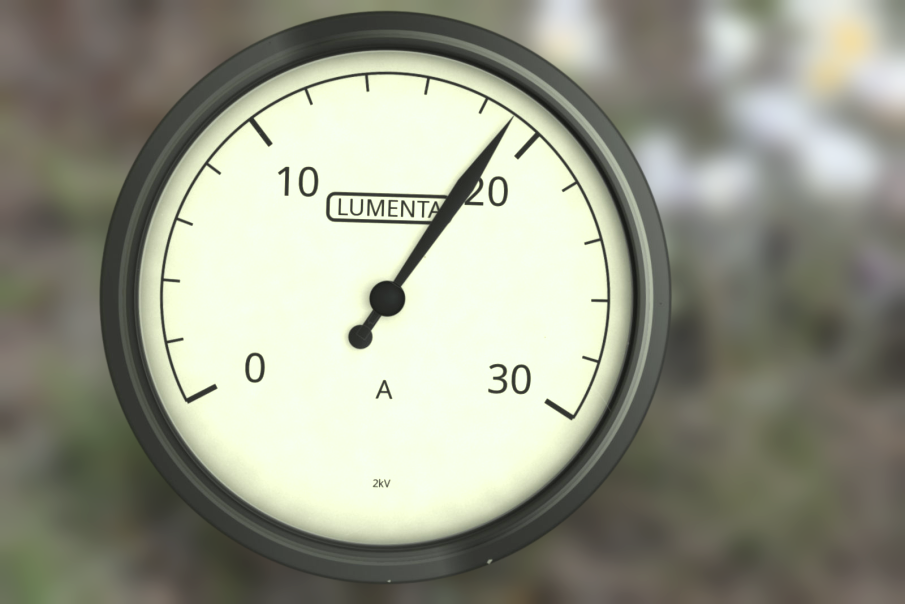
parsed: **19** A
